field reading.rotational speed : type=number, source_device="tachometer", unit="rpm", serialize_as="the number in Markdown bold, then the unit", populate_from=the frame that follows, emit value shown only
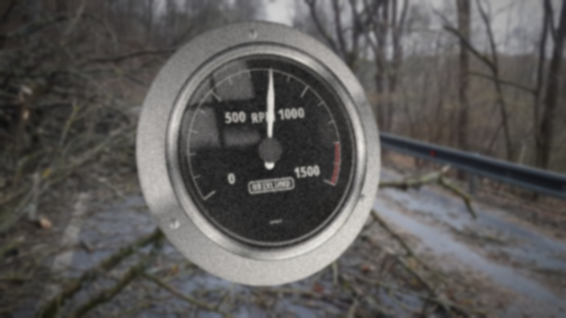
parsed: **800** rpm
